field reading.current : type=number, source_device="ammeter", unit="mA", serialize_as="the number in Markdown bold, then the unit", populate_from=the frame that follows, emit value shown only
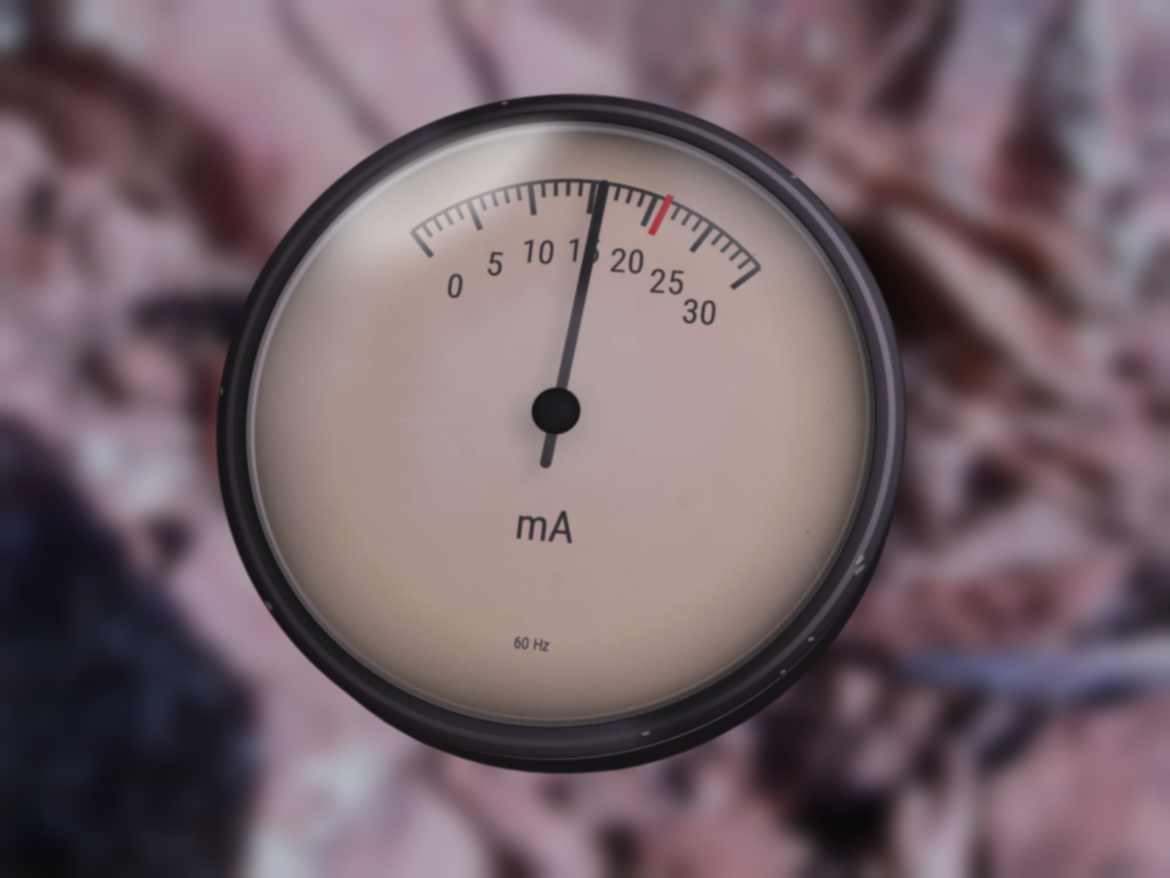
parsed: **16** mA
